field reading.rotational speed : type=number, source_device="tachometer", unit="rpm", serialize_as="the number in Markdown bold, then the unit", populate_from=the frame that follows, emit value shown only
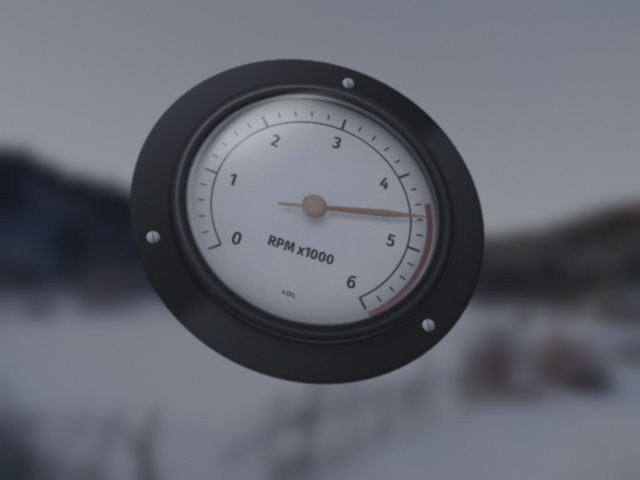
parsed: **4600** rpm
